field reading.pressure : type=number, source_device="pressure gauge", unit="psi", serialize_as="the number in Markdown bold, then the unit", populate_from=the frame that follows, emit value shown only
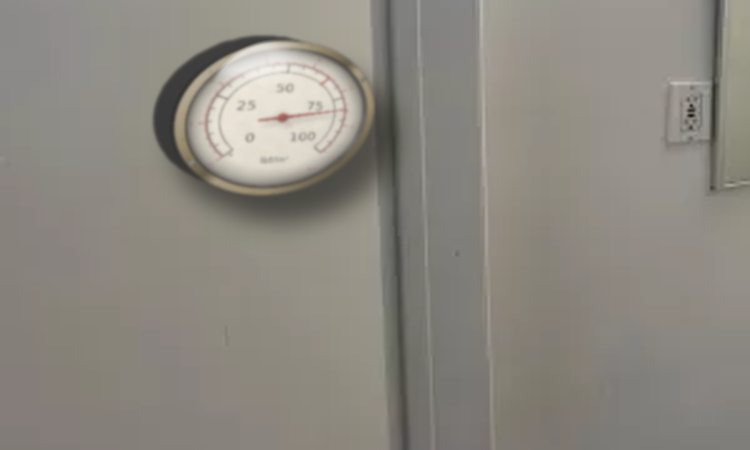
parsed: **80** psi
